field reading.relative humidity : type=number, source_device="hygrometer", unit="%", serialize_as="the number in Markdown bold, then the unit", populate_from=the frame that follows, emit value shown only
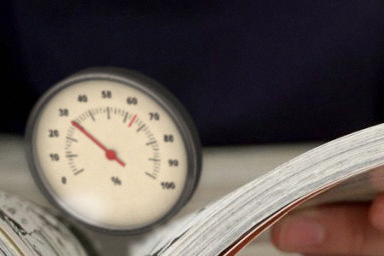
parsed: **30** %
